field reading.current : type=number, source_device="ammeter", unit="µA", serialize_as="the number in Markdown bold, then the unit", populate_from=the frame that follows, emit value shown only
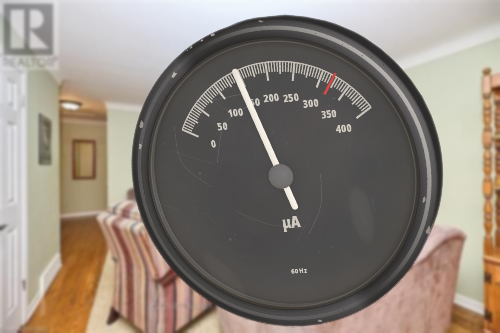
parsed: **150** µA
